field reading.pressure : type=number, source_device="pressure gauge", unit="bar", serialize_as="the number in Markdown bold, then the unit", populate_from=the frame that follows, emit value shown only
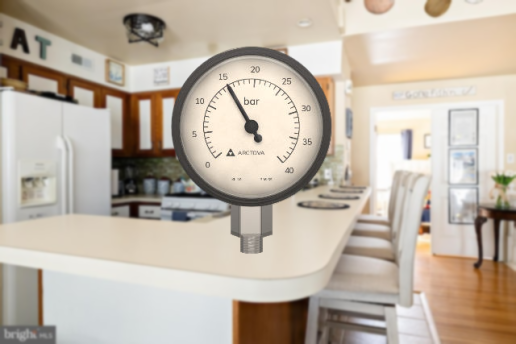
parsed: **15** bar
